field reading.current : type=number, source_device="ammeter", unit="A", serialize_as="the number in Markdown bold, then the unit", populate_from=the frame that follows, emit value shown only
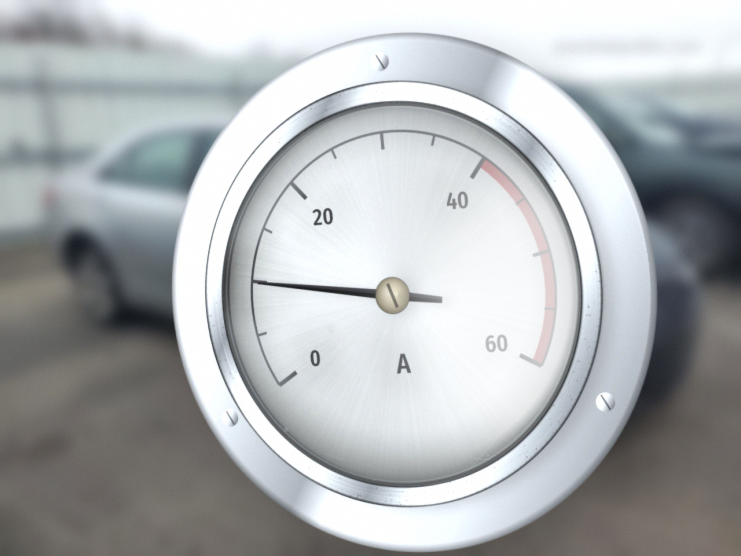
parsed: **10** A
